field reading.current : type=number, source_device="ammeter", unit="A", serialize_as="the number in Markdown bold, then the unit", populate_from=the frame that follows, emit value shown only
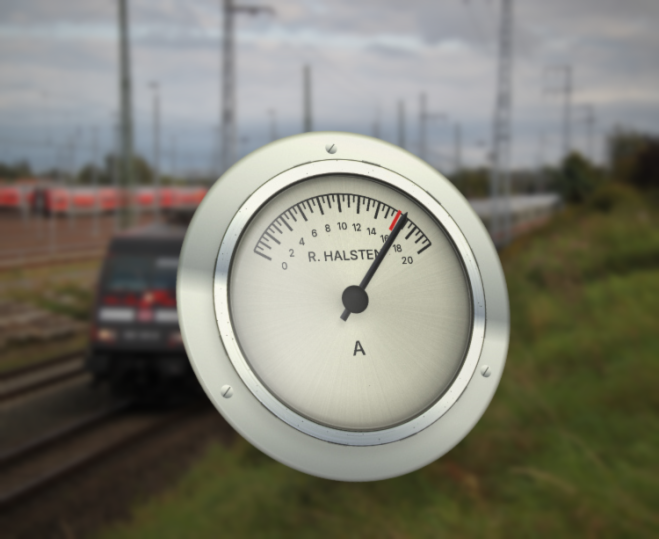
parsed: **16.5** A
